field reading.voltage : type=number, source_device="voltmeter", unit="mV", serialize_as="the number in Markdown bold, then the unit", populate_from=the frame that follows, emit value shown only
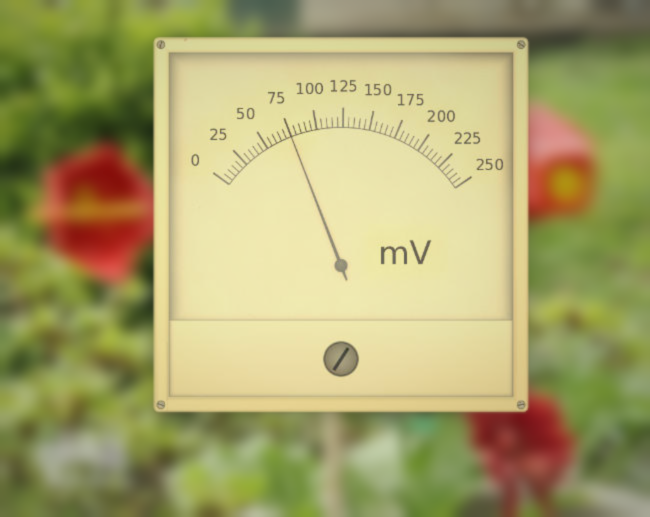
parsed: **75** mV
